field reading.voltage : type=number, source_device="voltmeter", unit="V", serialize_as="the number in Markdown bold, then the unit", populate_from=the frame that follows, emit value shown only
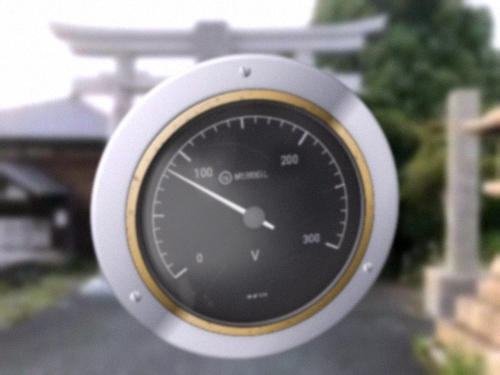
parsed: **85** V
